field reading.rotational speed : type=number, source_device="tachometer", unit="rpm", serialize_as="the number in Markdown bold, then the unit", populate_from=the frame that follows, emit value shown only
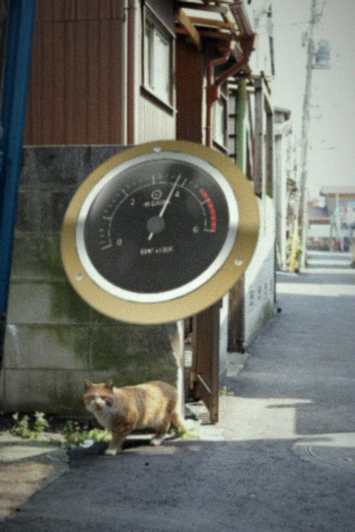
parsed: **3800** rpm
